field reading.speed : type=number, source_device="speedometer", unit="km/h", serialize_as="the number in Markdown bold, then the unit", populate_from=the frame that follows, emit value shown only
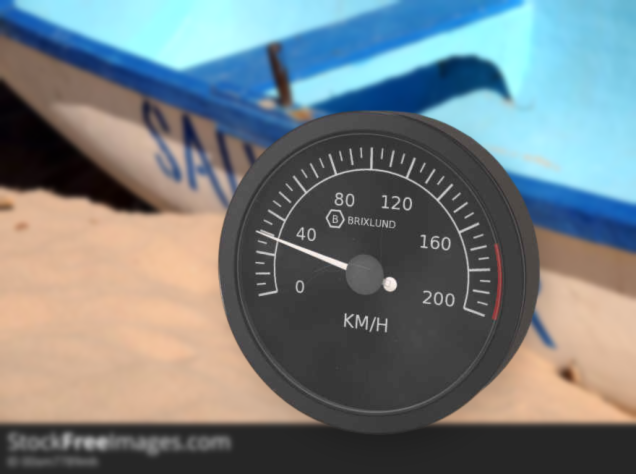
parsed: **30** km/h
